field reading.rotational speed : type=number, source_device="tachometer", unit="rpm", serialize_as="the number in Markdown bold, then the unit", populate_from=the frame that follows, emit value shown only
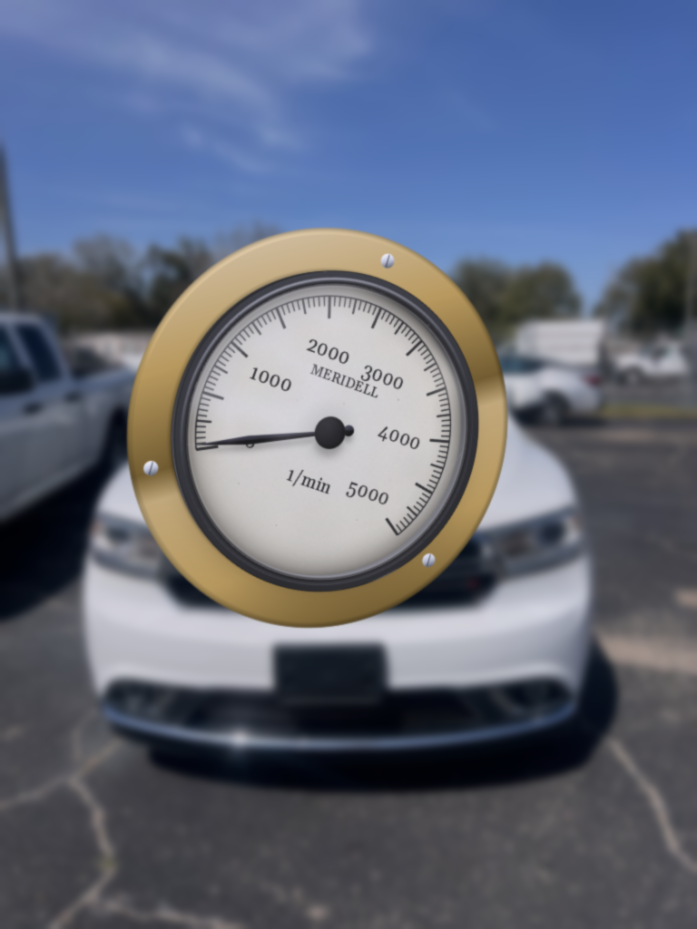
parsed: **50** rpm
